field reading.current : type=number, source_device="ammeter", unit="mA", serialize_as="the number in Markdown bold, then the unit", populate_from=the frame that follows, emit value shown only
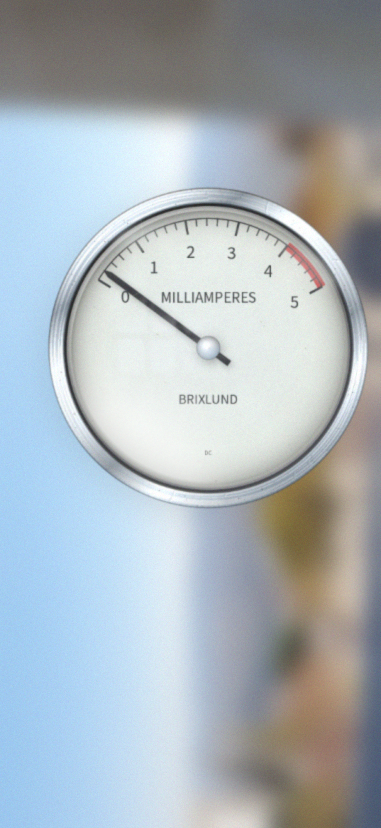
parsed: **0.2** mA
